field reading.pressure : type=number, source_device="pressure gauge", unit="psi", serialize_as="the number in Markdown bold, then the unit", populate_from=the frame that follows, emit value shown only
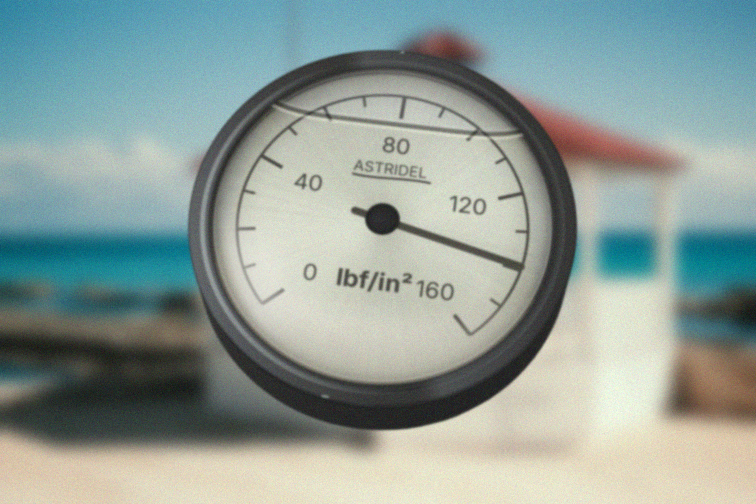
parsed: **140** psi
